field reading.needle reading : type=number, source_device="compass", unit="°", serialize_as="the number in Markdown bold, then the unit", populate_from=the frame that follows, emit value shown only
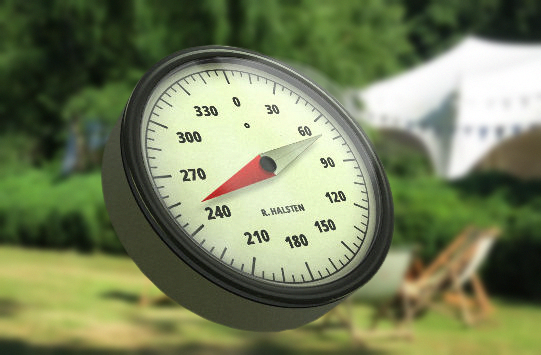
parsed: **250** °
